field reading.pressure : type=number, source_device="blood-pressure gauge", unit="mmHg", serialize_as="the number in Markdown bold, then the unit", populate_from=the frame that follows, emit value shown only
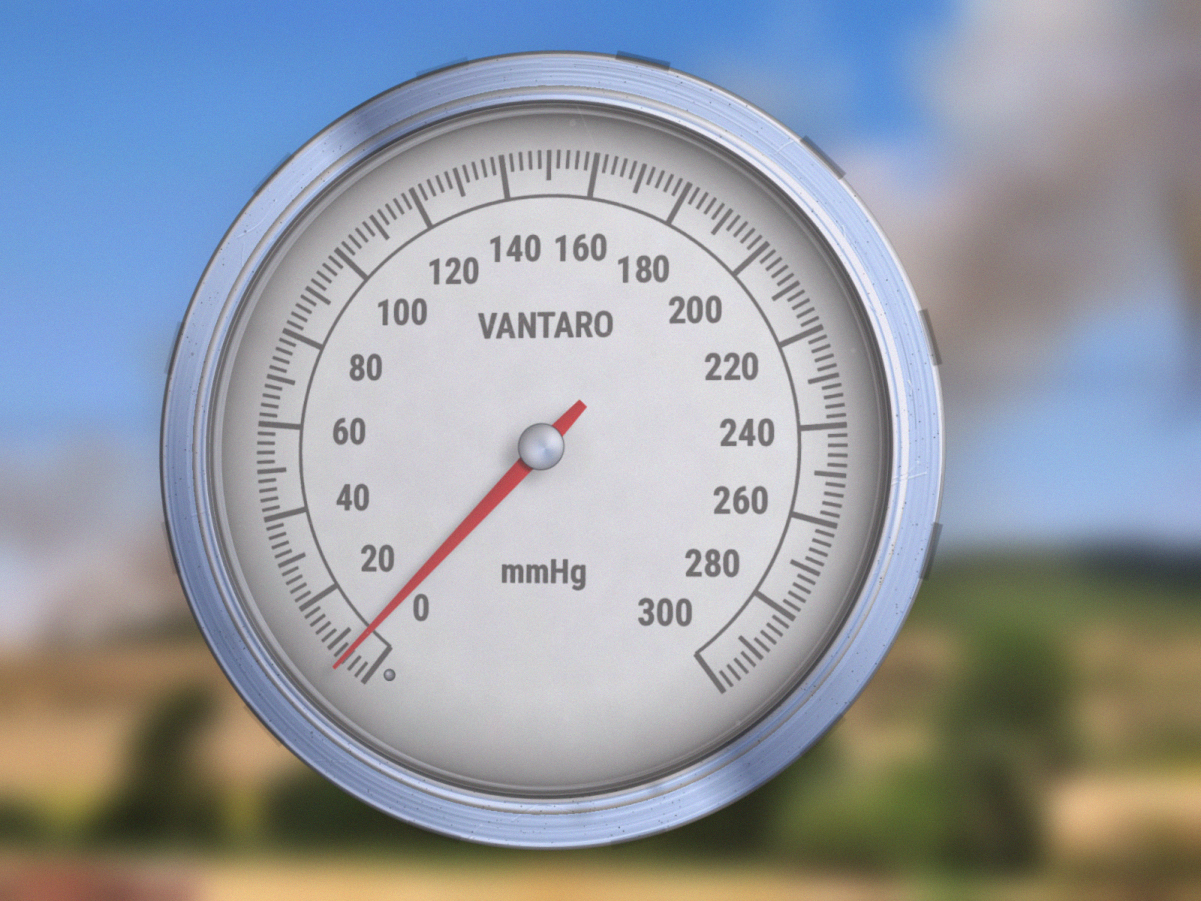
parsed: **6** mmHg
